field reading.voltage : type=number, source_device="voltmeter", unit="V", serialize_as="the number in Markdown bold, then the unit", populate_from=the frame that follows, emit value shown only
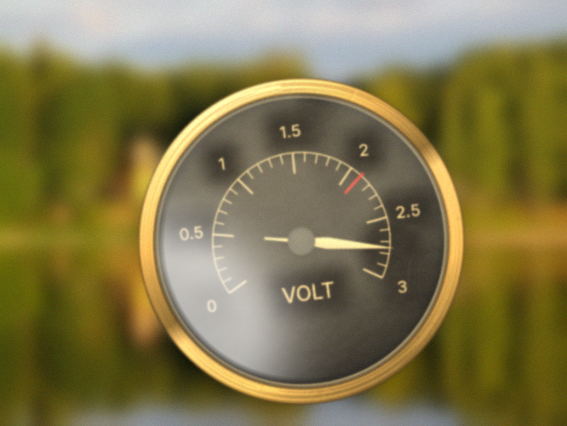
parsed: **2.75** V
